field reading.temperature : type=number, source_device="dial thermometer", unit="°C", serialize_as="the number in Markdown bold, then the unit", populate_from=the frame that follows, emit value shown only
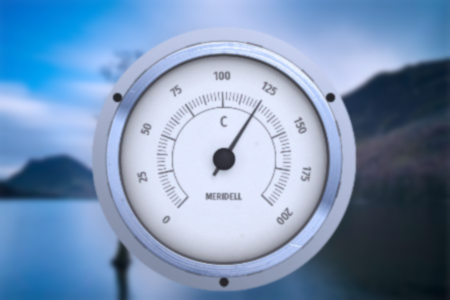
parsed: **125** °C
